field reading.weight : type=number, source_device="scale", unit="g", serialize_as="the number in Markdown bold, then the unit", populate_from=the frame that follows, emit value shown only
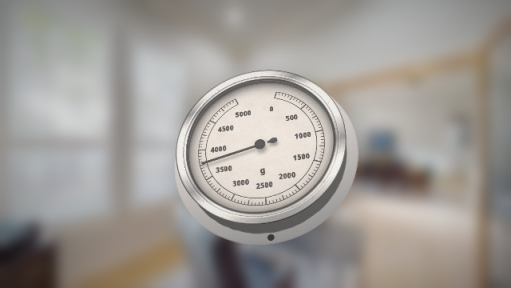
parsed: **3750** g
